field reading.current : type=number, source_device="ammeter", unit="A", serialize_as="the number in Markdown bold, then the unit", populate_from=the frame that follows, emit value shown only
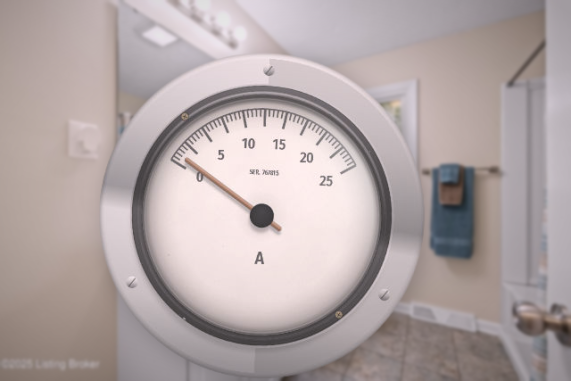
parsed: **1** A
